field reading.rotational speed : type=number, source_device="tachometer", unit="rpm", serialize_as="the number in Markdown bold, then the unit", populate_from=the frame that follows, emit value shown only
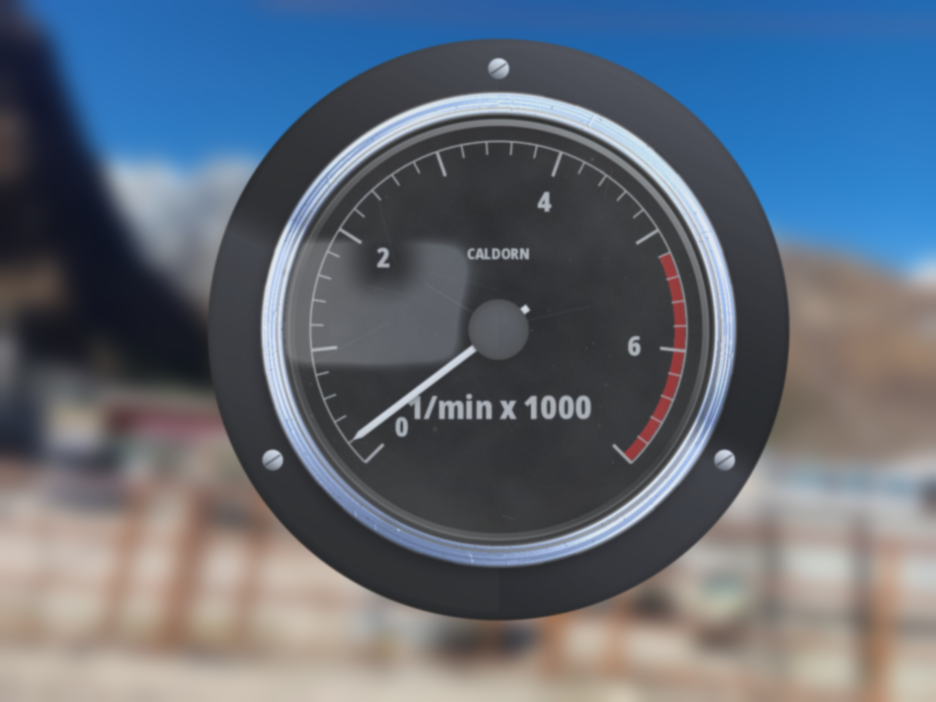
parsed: **200** rpm
